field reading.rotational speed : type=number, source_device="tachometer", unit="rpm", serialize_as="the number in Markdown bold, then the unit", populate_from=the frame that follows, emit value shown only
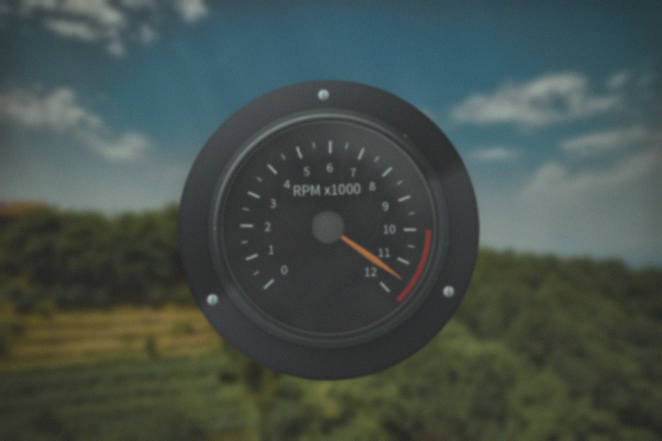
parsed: **11500** rpm
